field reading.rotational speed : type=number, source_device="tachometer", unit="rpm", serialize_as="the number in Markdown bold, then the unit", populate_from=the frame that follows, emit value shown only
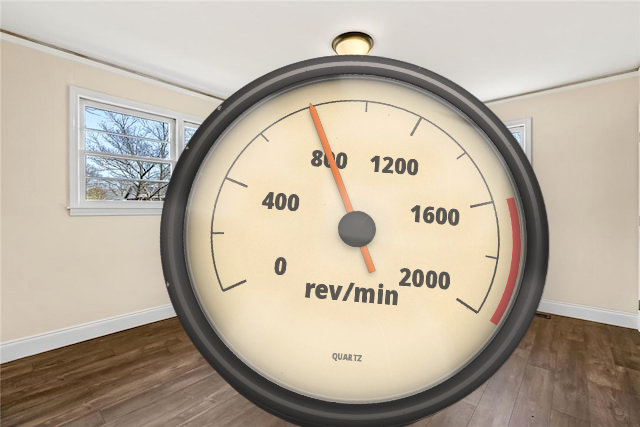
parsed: **800** rpm
